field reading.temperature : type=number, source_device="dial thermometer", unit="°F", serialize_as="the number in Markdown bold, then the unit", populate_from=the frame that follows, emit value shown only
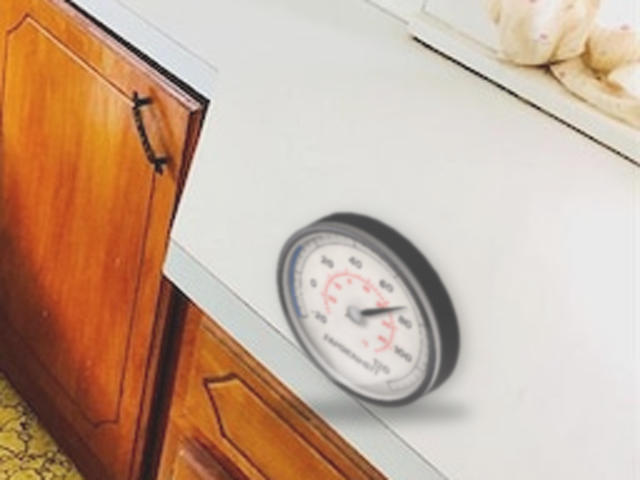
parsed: **72** °F
